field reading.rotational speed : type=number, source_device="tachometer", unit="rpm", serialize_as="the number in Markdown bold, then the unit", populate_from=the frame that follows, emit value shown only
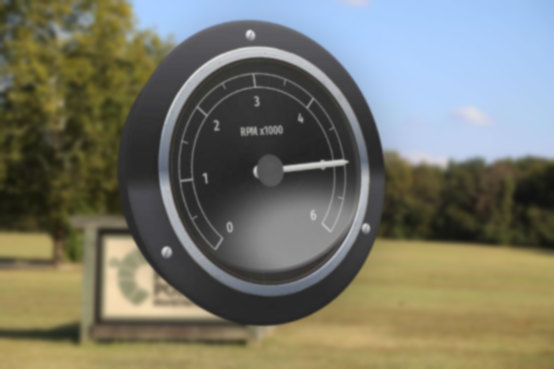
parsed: **5000** rpm
